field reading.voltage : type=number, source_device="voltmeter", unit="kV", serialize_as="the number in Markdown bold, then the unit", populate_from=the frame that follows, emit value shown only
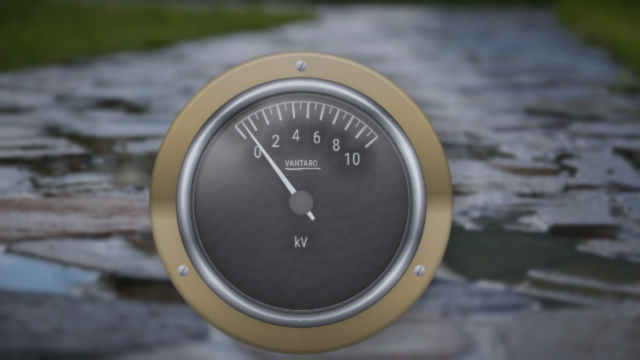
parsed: **0.5** kV
